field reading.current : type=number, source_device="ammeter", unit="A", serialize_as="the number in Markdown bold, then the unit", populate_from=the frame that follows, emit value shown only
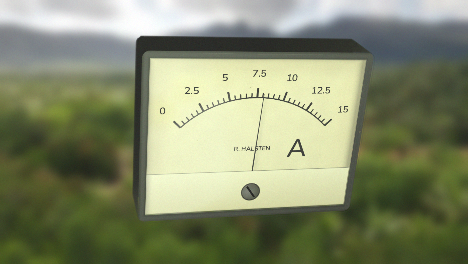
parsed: **8** A
